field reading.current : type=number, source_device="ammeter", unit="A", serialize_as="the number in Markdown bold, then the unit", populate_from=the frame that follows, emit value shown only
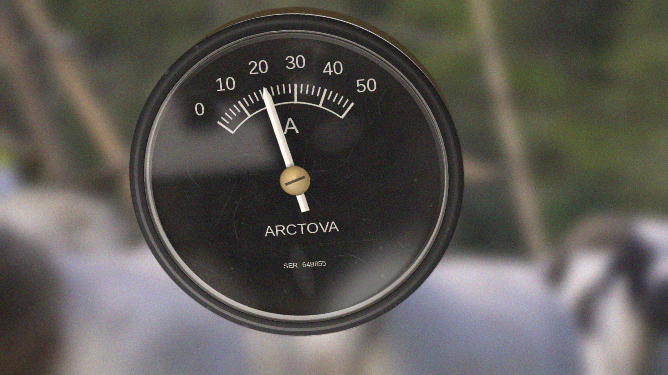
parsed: **20** A
